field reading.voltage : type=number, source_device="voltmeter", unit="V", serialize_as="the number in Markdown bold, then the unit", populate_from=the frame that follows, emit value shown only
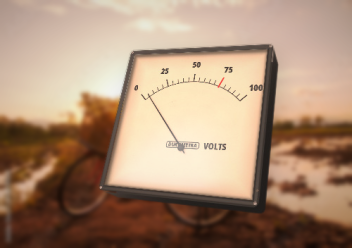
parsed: **5** V
